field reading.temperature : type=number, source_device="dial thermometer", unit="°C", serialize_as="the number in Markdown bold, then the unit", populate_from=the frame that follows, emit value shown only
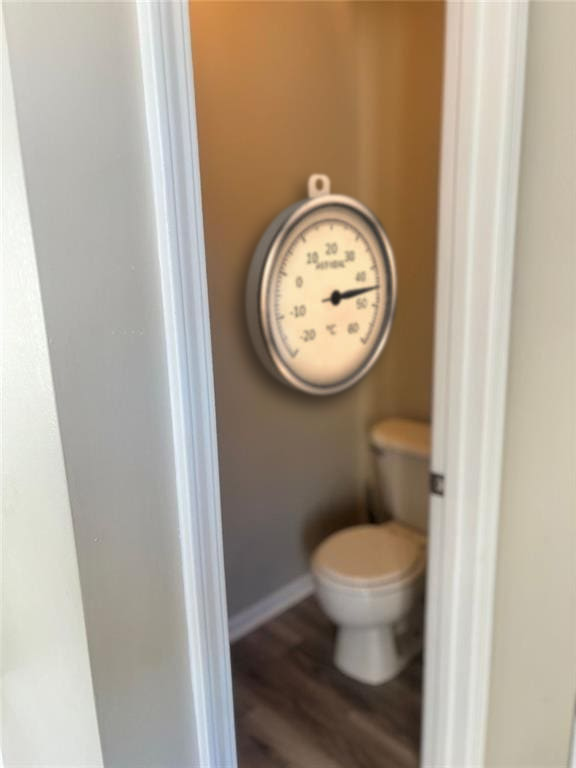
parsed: **45** °C
